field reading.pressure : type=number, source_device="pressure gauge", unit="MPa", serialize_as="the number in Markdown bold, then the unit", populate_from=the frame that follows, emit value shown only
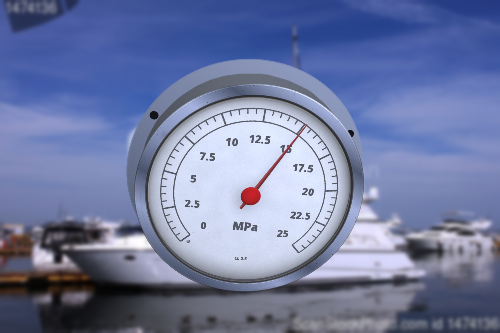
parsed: **15** MPa
